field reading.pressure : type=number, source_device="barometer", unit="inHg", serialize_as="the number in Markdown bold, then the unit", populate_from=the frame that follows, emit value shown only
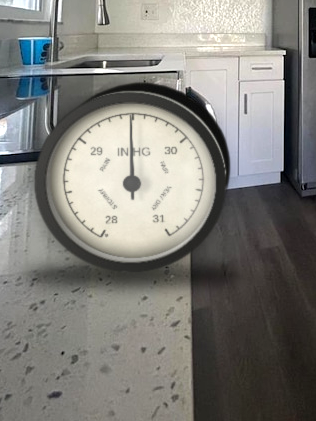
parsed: **29.5** inHg
